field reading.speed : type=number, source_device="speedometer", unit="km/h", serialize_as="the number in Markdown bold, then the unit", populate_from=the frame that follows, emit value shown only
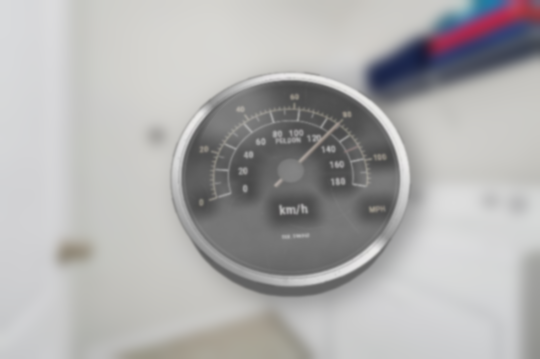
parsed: **130** km/h
